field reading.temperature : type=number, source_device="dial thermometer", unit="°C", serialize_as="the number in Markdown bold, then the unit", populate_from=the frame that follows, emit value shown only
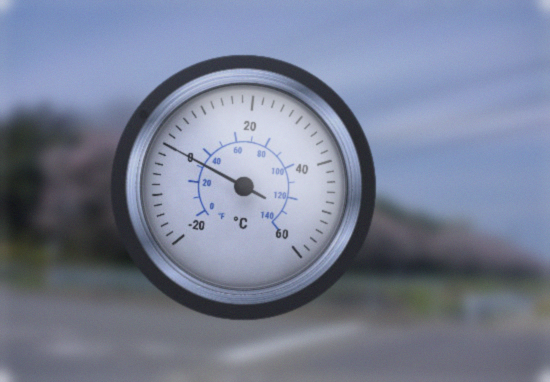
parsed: **0** °C
